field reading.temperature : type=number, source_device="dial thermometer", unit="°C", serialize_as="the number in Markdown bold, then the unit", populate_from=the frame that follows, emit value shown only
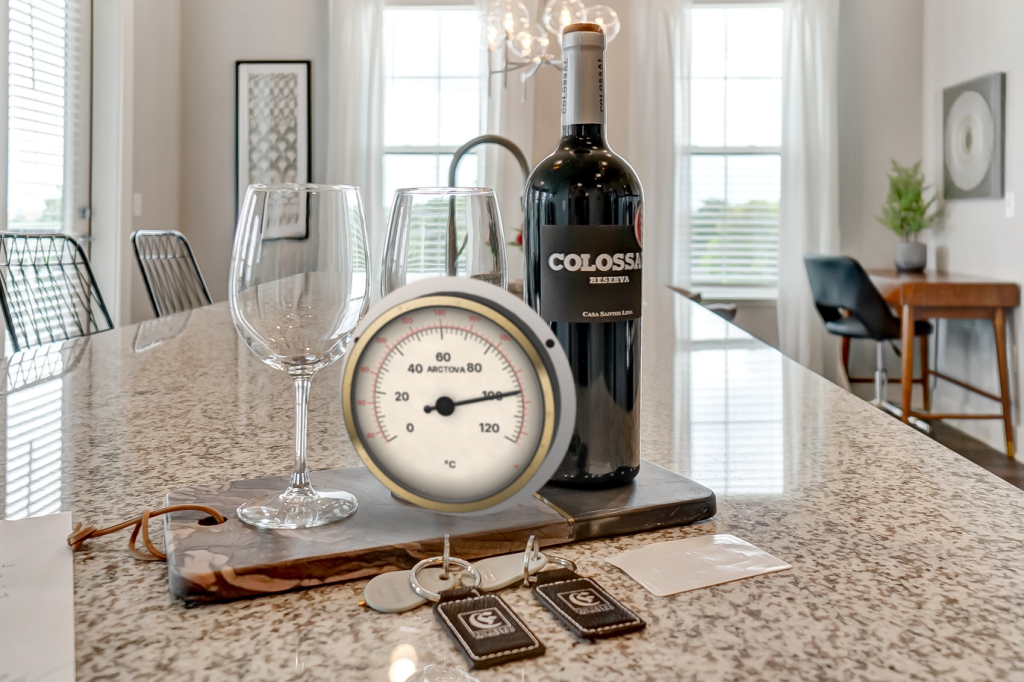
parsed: **100** °C
